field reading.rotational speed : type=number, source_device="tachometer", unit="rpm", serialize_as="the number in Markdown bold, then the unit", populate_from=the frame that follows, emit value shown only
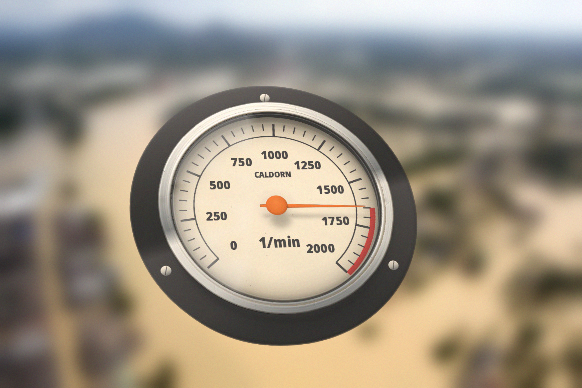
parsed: **1650** rpm
